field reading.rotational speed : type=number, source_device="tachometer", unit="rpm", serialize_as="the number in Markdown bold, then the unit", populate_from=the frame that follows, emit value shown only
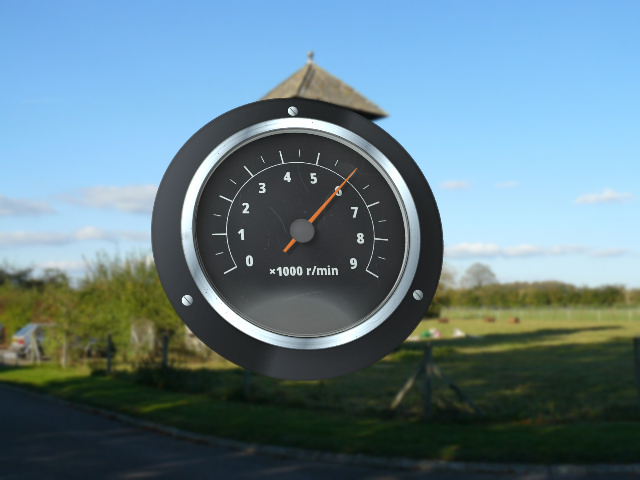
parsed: **6000** rpm
